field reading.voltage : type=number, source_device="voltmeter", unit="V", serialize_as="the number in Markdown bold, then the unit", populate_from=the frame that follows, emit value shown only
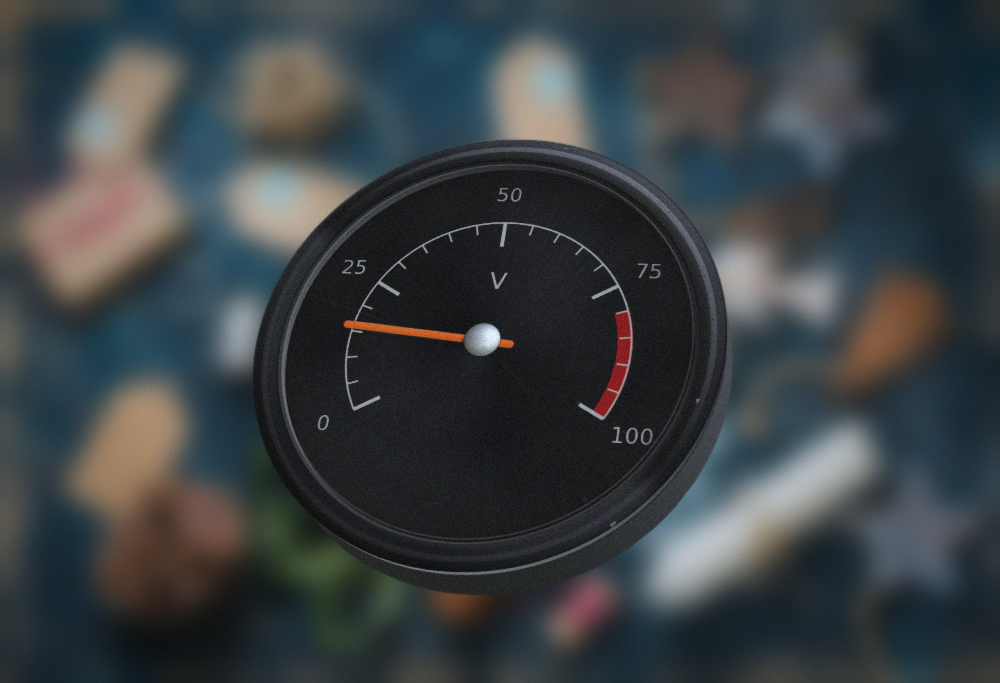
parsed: **15** V
